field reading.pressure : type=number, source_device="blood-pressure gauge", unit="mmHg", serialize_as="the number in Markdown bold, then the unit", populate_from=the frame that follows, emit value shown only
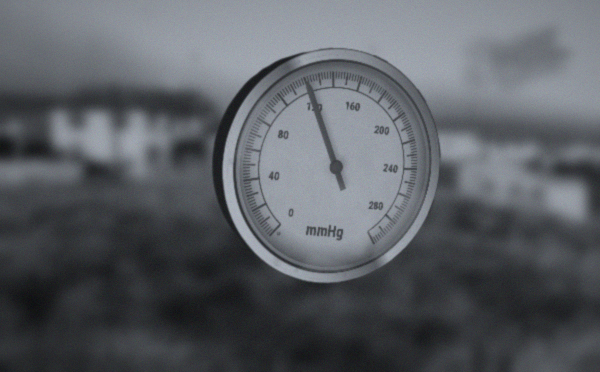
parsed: **120** mmHg
